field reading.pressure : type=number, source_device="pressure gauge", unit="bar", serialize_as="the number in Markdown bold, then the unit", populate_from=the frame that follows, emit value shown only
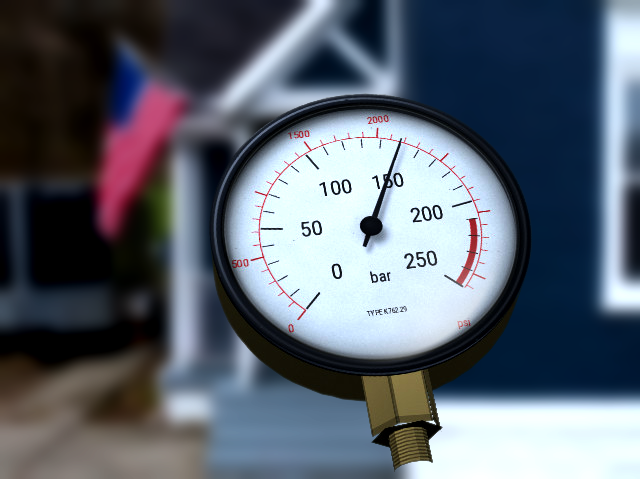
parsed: **150** bar
